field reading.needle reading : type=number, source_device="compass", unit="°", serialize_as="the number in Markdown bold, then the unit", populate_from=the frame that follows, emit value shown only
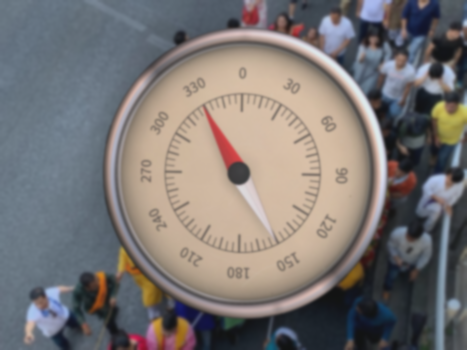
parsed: **330** °
